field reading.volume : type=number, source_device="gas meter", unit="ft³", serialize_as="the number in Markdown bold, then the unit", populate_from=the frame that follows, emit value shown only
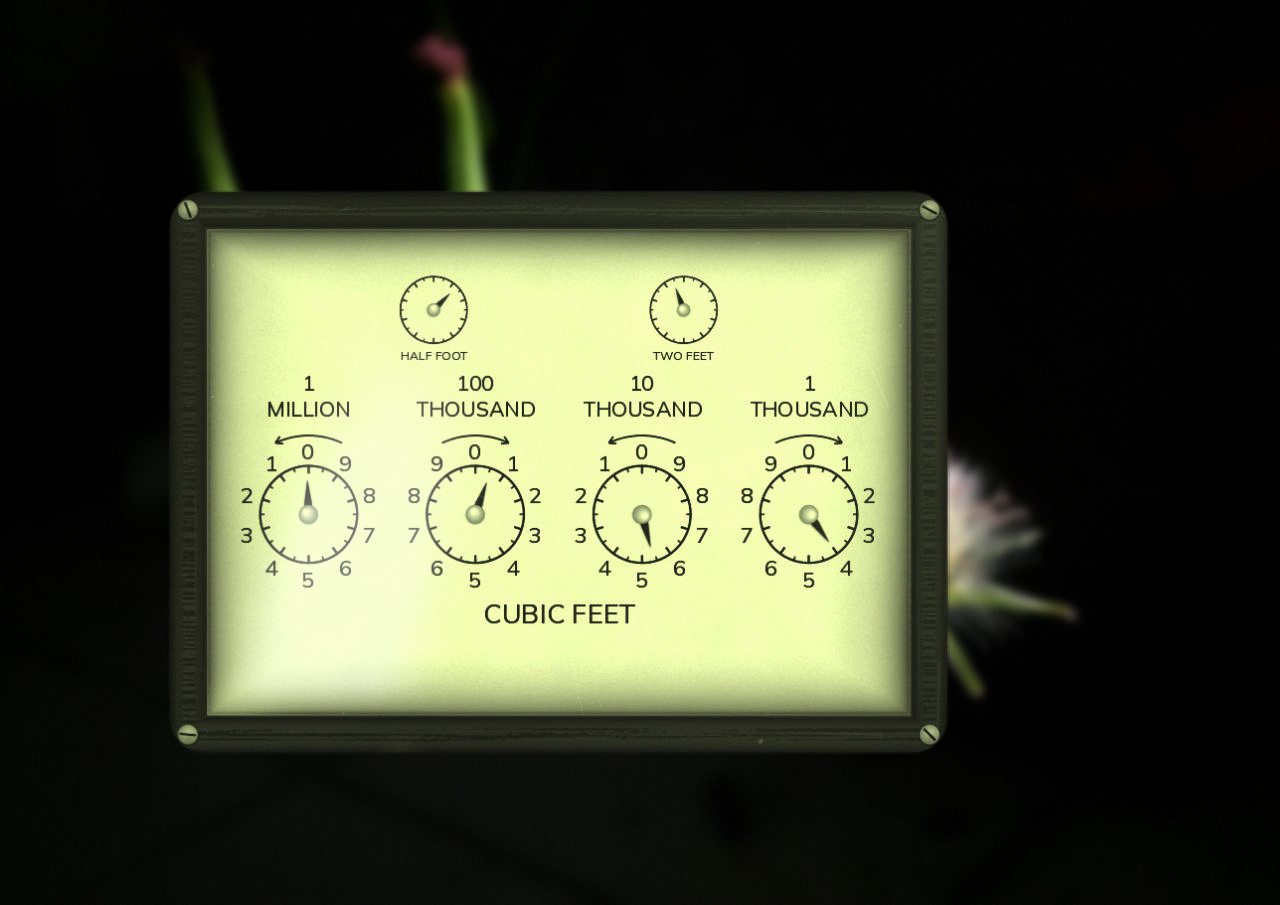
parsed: **5400** ft³
